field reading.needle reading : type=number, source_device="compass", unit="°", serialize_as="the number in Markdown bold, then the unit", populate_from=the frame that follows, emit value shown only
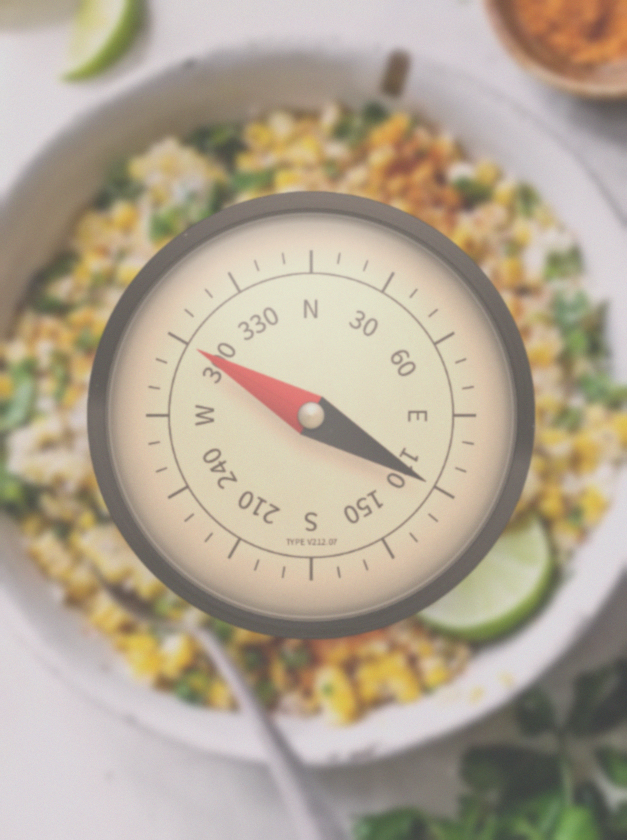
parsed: **300** °
